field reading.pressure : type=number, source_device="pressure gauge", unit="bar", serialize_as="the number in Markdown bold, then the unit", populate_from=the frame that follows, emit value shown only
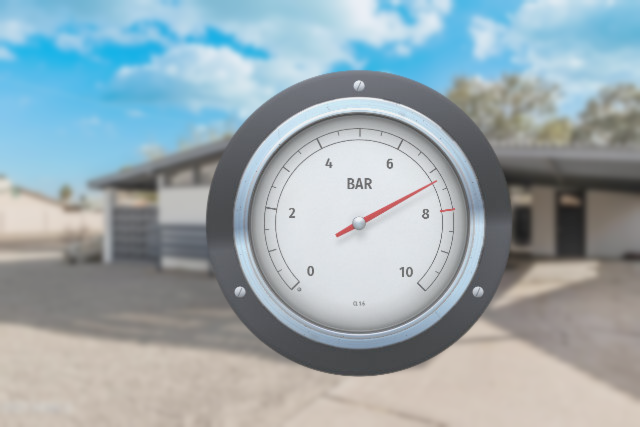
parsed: **7.25** bar
